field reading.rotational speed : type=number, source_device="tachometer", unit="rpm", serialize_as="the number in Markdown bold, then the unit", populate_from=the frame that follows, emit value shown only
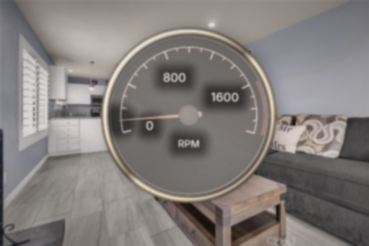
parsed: **100** rpm
